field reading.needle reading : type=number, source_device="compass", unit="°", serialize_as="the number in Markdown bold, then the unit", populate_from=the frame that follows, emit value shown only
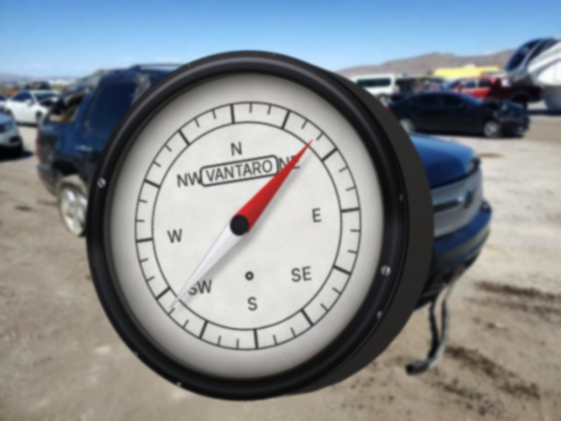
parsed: **50** °
